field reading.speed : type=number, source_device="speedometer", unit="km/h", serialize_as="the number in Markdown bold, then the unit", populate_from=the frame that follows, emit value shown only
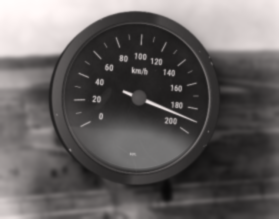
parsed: **190** km/h
